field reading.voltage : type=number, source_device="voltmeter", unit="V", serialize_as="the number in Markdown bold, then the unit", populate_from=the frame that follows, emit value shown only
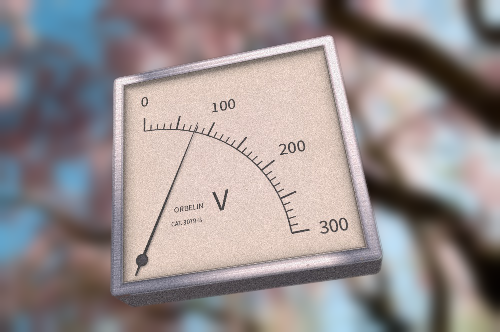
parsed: **80** V
